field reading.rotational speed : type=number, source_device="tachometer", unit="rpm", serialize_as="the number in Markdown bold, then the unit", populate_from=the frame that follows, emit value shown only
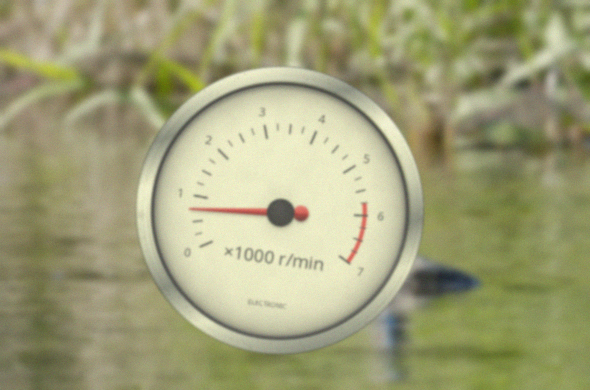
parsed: **750** rpm
